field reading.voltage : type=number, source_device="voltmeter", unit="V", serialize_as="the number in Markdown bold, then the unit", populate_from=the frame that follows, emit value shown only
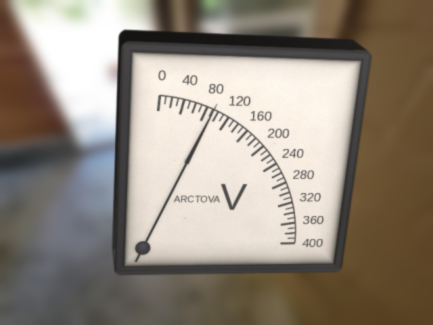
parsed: **90** V
